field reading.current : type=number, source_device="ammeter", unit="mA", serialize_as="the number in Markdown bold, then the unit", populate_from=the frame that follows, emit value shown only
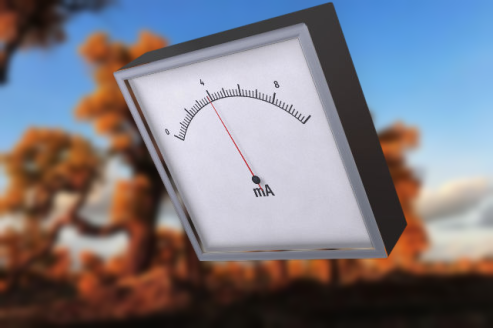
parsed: **4** mA
